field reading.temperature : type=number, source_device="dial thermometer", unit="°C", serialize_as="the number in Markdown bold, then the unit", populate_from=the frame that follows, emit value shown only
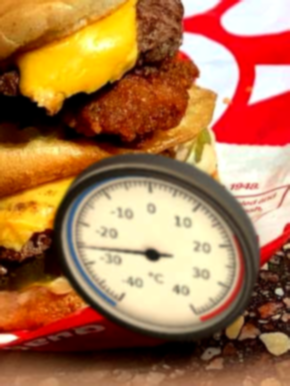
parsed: **-25** °C
